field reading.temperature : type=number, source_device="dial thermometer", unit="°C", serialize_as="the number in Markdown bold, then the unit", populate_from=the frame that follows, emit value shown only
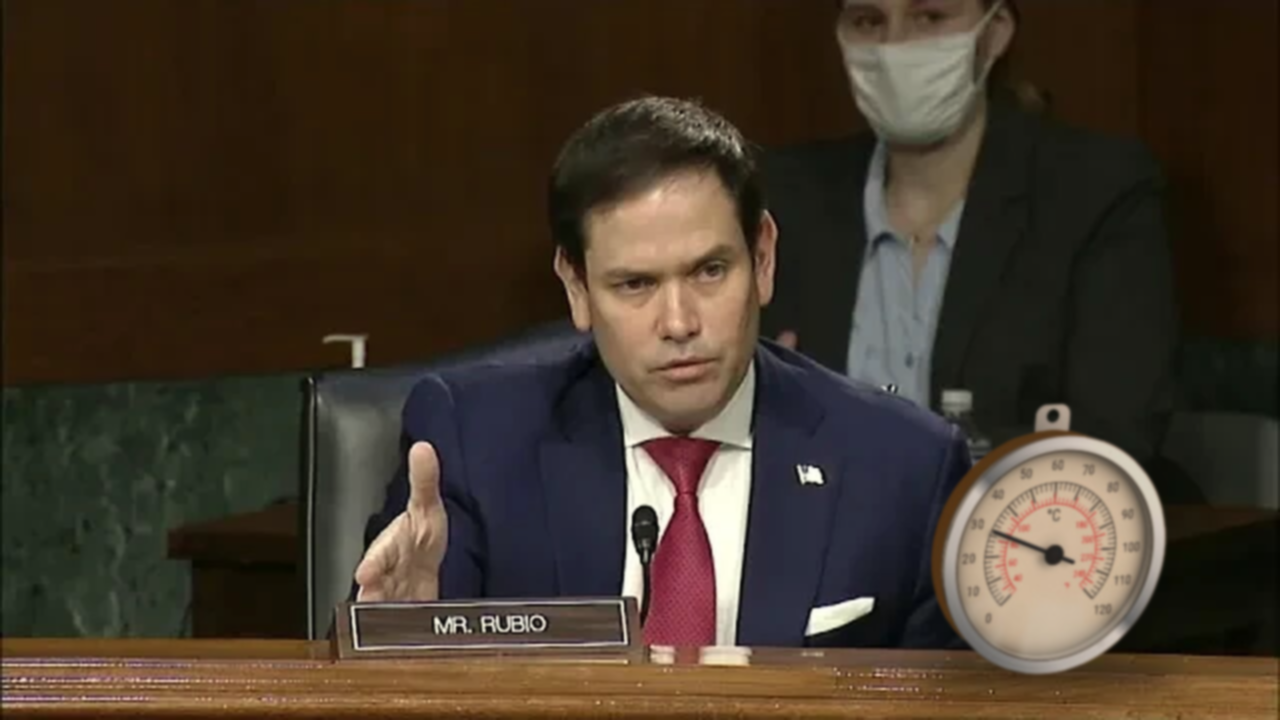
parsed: **30** °C
